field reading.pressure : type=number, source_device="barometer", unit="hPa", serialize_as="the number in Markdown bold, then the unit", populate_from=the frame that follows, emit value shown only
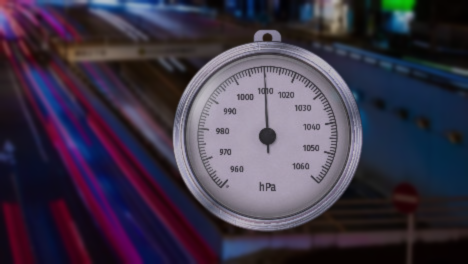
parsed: **1010** hPa
